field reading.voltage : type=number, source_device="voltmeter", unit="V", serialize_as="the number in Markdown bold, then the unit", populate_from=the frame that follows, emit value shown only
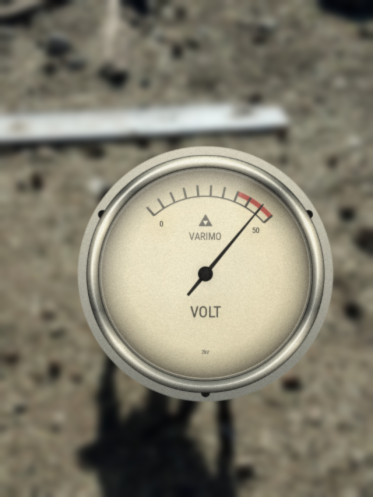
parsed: **45** V
